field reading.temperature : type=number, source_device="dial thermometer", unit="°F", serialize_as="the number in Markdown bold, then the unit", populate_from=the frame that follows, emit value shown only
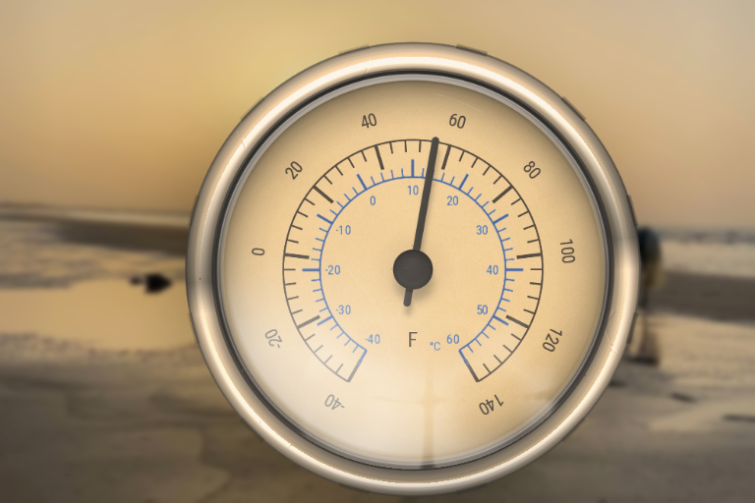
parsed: **56** °F
